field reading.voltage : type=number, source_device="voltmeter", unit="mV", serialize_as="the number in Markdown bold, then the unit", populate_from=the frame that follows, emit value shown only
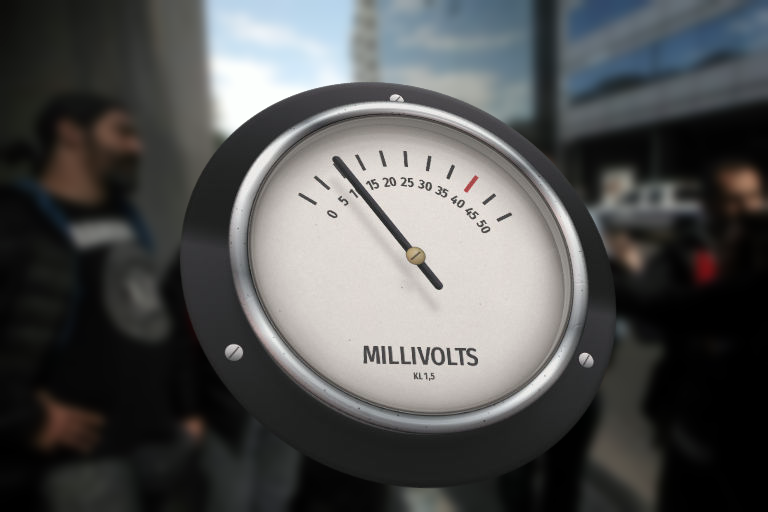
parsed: **10** mV
